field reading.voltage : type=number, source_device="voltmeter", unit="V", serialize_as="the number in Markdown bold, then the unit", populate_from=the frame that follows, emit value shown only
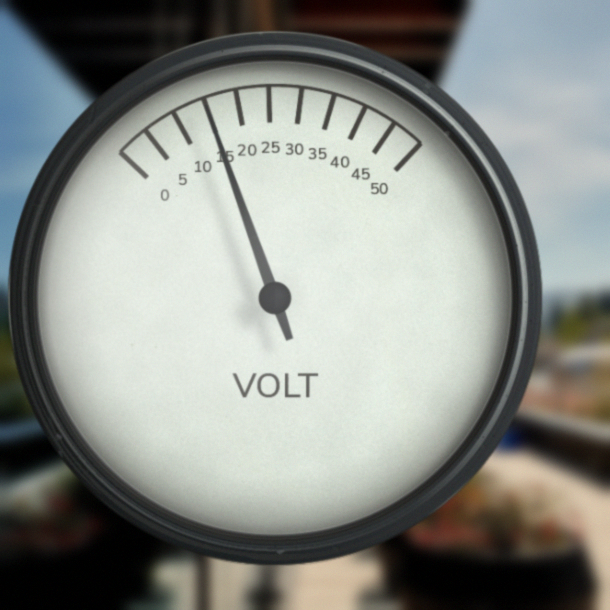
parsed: **15** V
